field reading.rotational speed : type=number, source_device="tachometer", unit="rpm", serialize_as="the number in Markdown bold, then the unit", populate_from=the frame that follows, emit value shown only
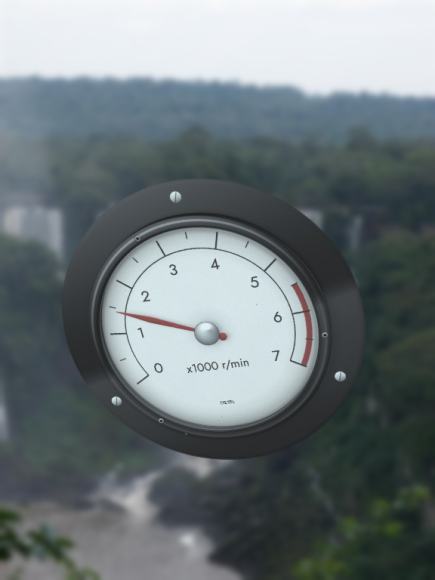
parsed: **1500** rpm
